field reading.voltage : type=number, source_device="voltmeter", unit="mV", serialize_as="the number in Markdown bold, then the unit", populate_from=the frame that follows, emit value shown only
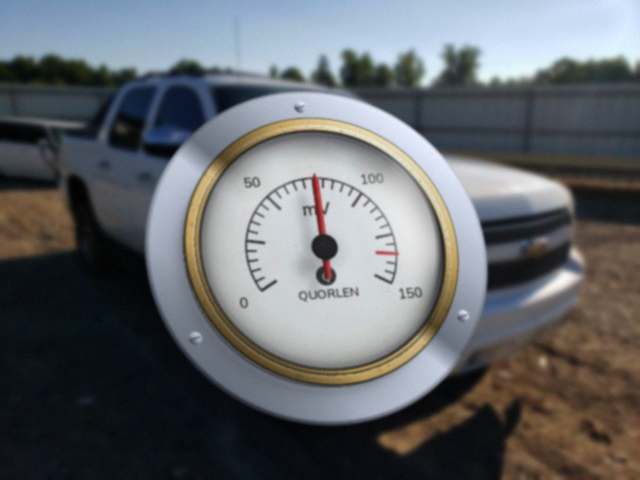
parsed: **75** mV
